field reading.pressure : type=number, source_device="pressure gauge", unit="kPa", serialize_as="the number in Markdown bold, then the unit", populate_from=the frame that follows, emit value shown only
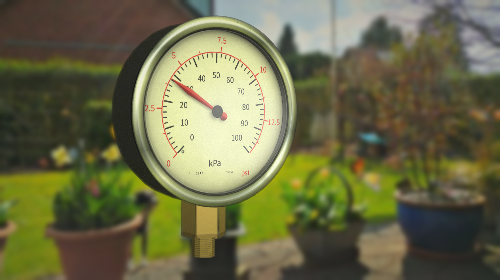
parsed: **28** kPa
